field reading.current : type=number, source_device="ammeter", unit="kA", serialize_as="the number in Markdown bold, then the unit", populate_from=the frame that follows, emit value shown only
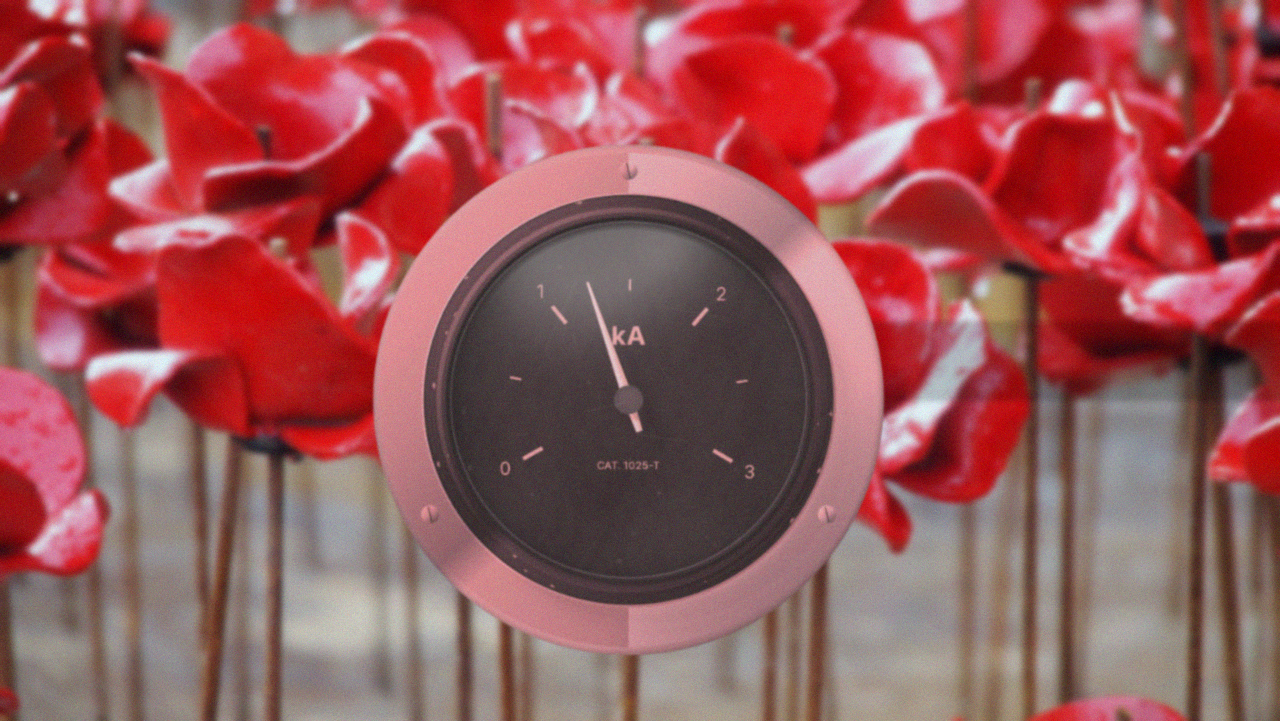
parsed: **1.25** kA
